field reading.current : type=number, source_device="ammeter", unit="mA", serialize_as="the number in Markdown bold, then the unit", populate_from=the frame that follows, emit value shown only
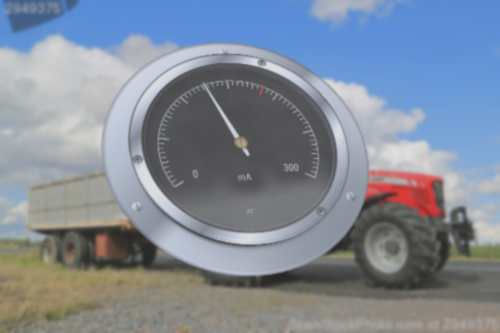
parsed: **125** mA
